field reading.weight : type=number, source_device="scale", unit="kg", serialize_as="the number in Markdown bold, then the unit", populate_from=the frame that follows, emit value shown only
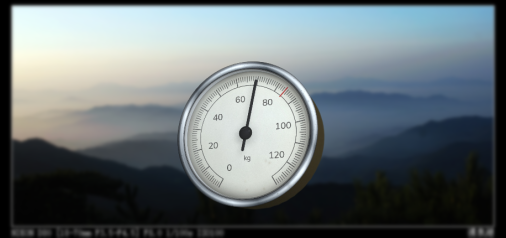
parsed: **70** kg
